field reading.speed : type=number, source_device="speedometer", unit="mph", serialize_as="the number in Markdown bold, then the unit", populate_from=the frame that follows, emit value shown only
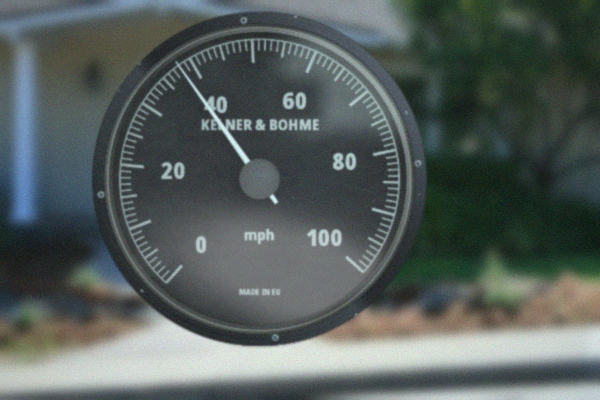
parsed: **38** mph
